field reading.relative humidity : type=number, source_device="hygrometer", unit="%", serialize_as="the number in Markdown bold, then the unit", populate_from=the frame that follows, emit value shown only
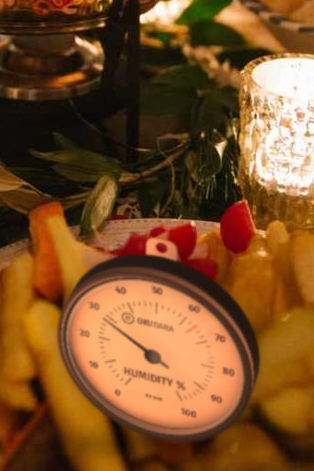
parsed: **30** %
